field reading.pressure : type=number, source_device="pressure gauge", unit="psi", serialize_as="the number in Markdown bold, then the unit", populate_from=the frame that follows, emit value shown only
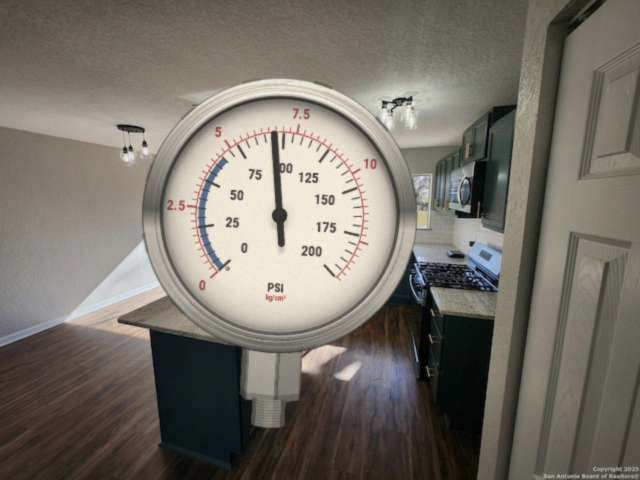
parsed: **95** psi
